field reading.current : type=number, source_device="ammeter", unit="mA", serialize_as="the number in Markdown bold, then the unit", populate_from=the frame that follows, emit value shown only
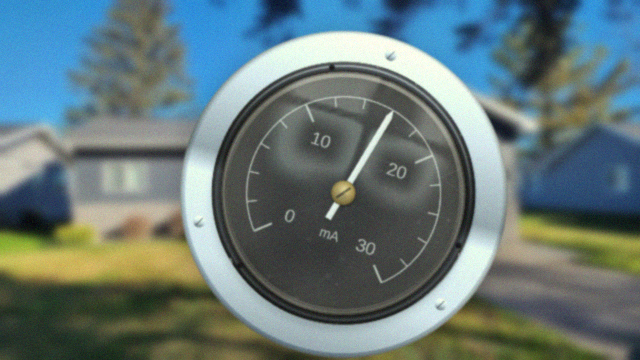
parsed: **16** mA
